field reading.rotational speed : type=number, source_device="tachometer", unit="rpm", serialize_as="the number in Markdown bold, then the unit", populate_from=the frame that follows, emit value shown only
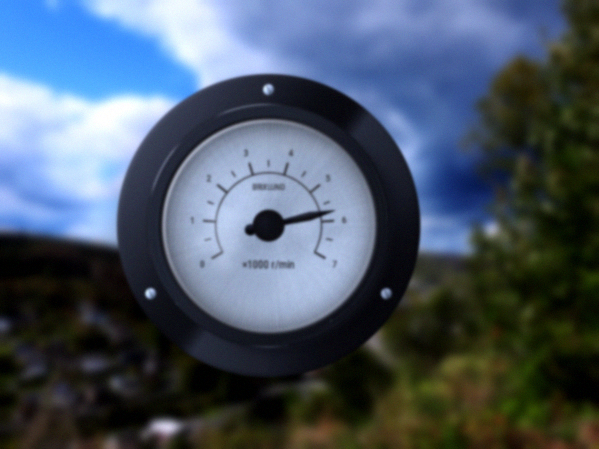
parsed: **5750** rpm
